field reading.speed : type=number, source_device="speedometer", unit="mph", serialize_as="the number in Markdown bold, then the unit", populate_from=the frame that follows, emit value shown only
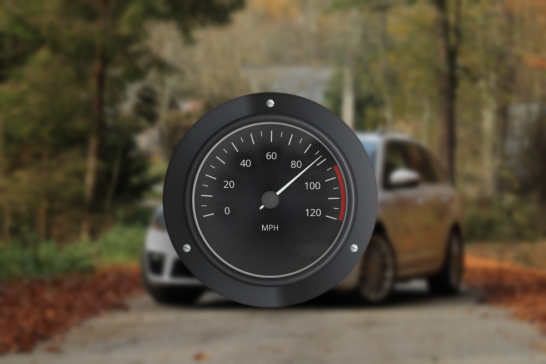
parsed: **87.5** mph
